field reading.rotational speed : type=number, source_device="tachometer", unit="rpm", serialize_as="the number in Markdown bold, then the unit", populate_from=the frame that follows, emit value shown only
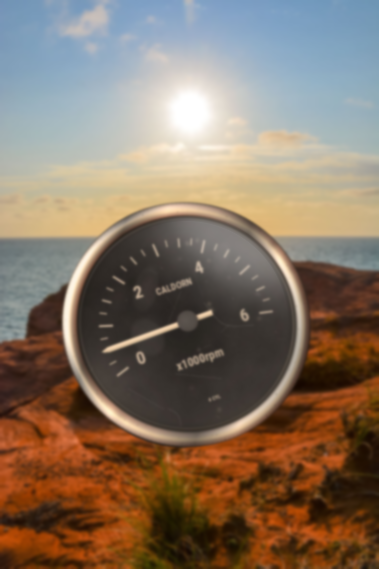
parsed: **500** rpm
